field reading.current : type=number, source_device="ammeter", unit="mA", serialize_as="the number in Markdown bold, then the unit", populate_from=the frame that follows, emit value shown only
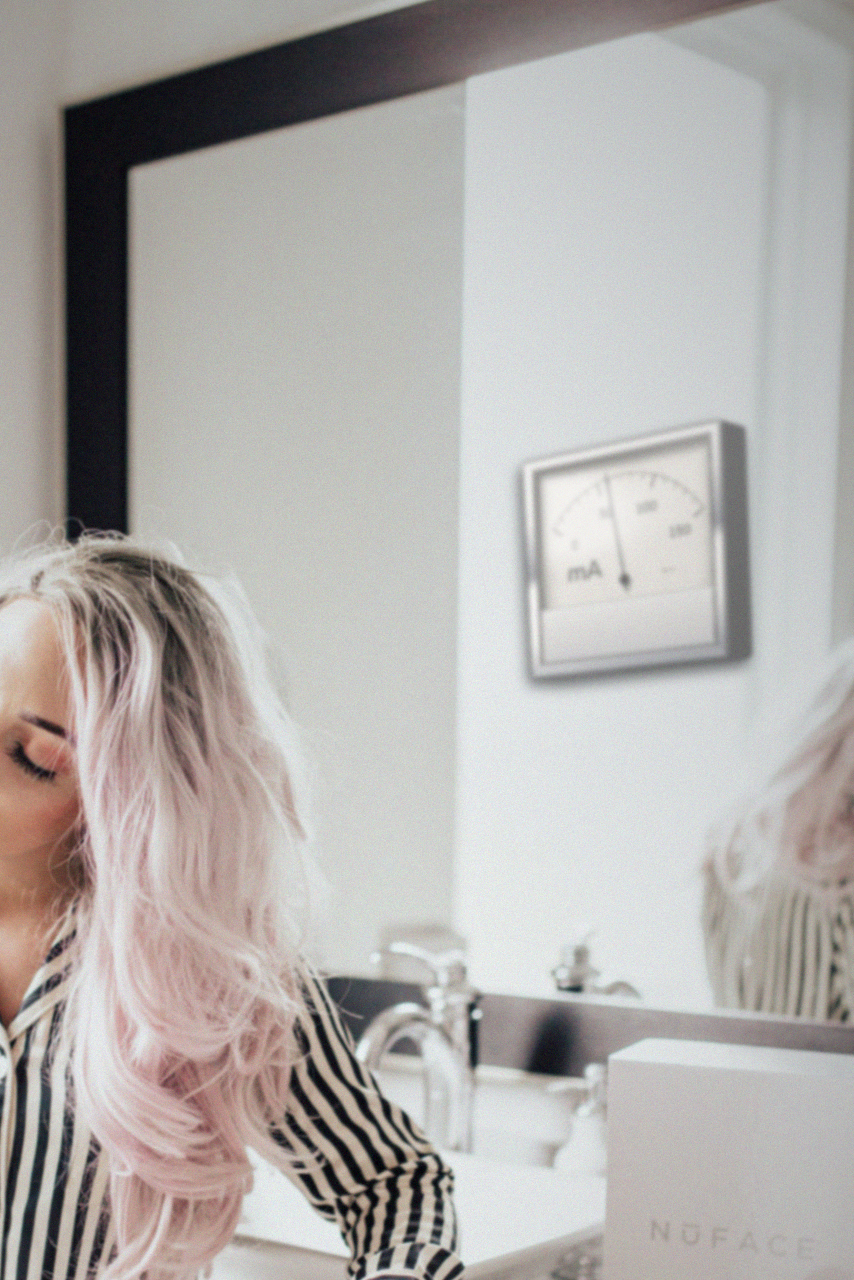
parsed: **60** mA
